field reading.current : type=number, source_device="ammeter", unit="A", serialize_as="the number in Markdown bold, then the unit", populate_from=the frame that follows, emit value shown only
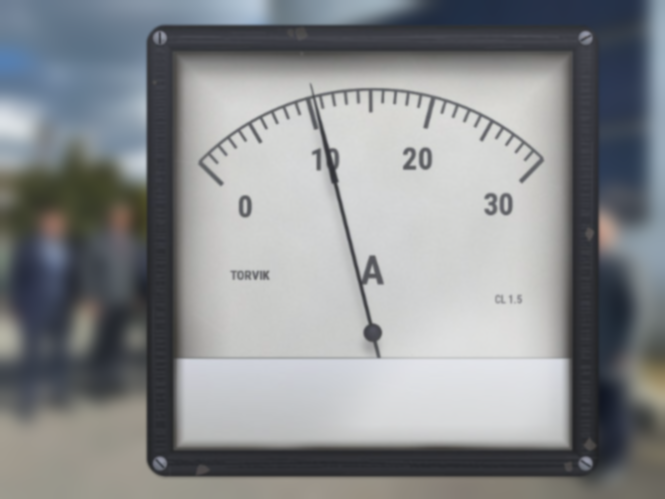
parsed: **10.5** A
